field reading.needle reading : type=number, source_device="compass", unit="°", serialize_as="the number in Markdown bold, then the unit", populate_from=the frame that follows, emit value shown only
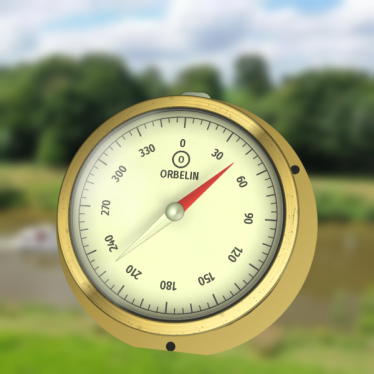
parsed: **45** °
